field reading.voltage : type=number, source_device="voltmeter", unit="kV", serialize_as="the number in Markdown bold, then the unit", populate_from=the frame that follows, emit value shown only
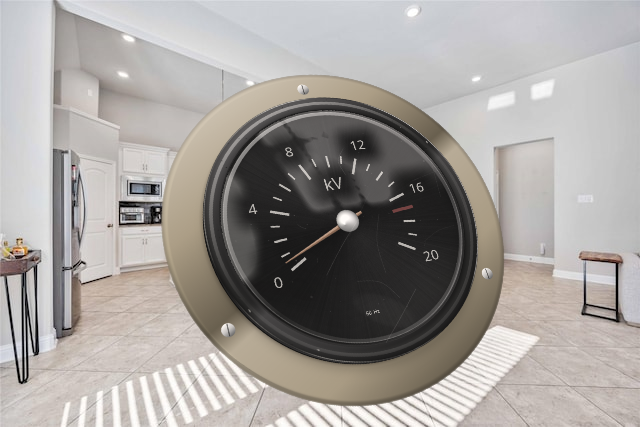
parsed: **0.5** kV
